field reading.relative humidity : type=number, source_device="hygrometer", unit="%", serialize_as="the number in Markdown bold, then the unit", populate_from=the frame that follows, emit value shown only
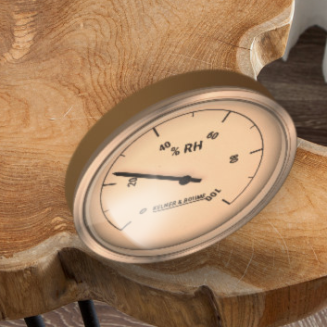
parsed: **25** %
